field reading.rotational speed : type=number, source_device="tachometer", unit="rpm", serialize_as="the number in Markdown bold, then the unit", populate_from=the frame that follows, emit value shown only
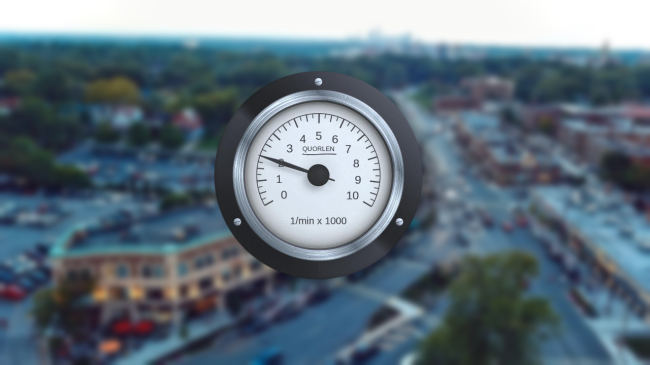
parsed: **2000** rpm
